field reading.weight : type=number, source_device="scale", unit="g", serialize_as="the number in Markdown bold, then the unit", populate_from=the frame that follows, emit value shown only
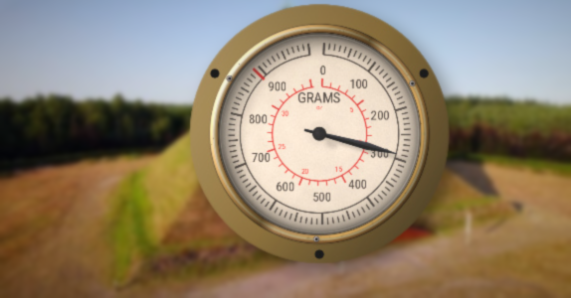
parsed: **290** g
